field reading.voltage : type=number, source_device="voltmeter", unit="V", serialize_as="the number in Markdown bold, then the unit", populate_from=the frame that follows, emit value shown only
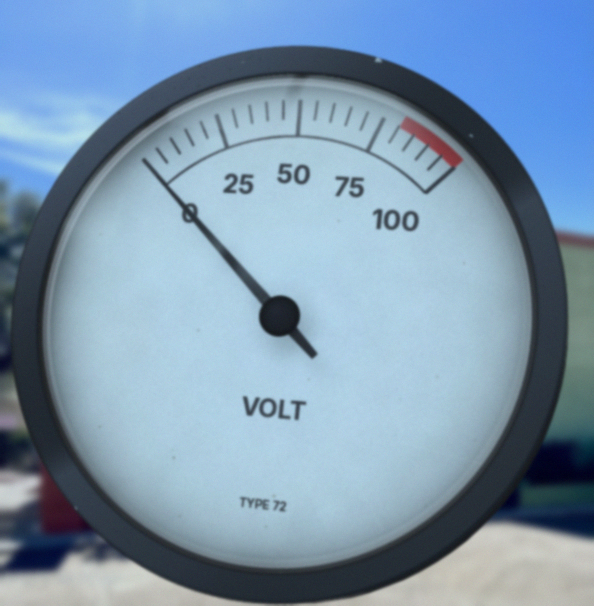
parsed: **0** V
